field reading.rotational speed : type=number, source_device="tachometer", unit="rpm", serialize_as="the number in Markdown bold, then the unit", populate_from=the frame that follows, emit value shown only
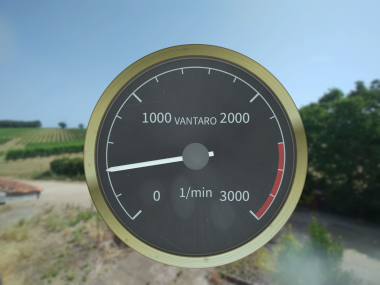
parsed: **400** rpm
